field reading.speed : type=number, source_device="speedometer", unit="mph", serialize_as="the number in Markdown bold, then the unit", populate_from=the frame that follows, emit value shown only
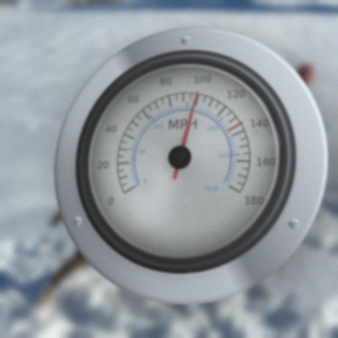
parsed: **100** mph
